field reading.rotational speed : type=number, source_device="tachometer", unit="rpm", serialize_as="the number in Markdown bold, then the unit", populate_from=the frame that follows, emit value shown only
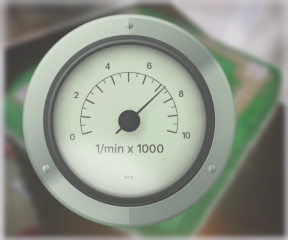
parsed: **7250** rpm
